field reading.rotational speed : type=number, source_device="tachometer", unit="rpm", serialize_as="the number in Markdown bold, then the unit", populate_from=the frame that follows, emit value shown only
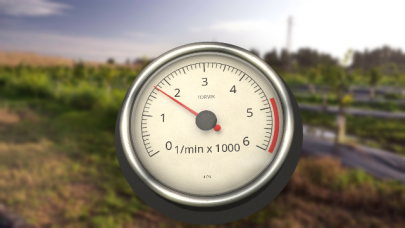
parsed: **1700** rpm
